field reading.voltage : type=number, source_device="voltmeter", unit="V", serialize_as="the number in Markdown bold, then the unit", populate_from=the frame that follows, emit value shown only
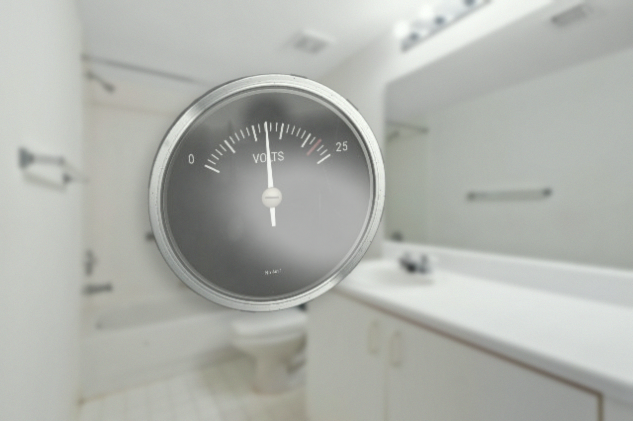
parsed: **12** V
